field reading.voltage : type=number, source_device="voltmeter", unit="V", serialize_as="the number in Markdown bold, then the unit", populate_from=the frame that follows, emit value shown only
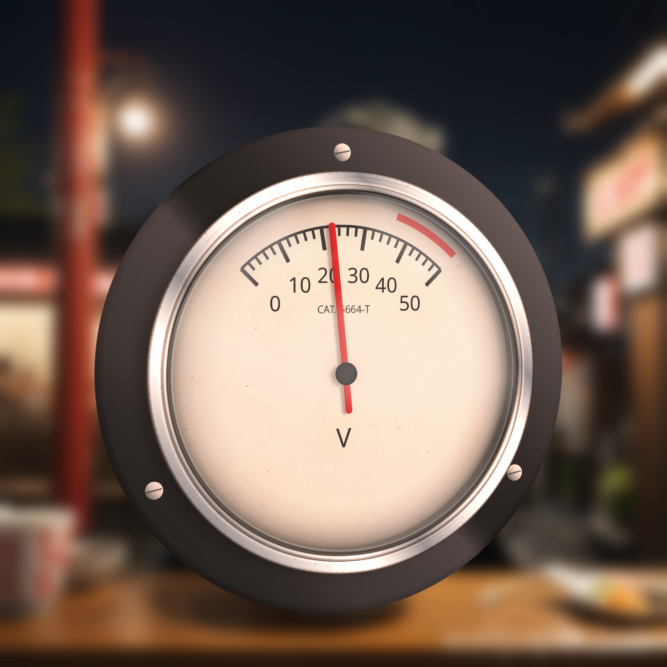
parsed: **22** V
